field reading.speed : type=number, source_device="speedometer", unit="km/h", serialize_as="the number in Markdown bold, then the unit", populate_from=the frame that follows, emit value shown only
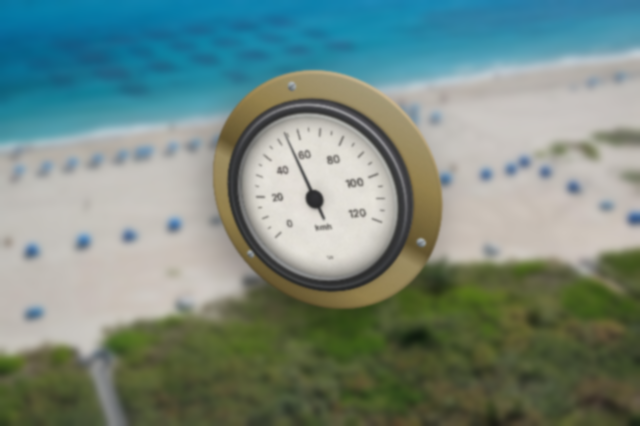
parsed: **55** km/h
